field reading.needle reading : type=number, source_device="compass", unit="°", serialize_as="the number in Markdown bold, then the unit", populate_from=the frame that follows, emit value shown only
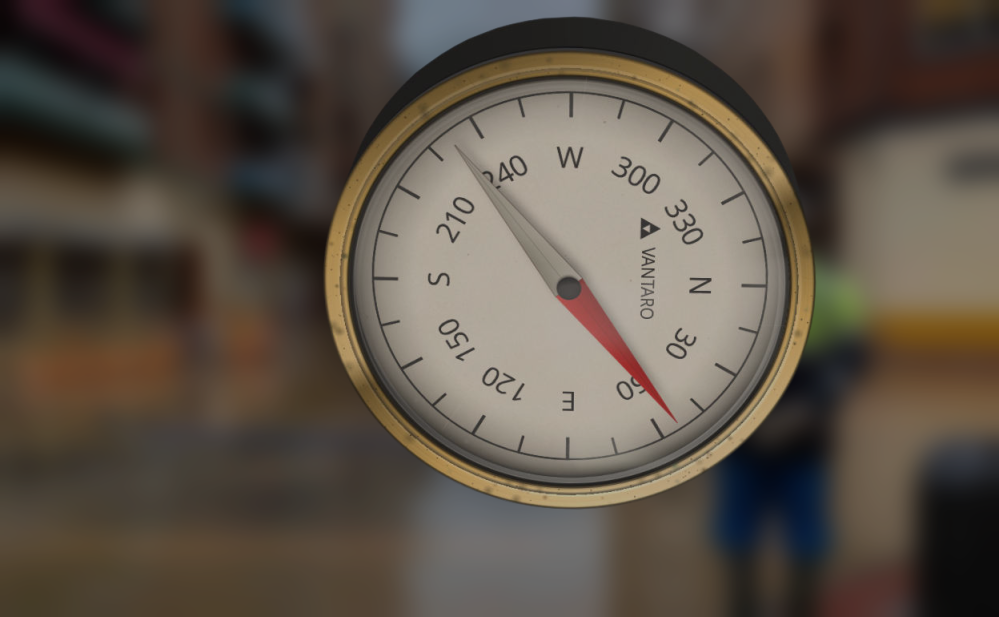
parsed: **52.5** °
